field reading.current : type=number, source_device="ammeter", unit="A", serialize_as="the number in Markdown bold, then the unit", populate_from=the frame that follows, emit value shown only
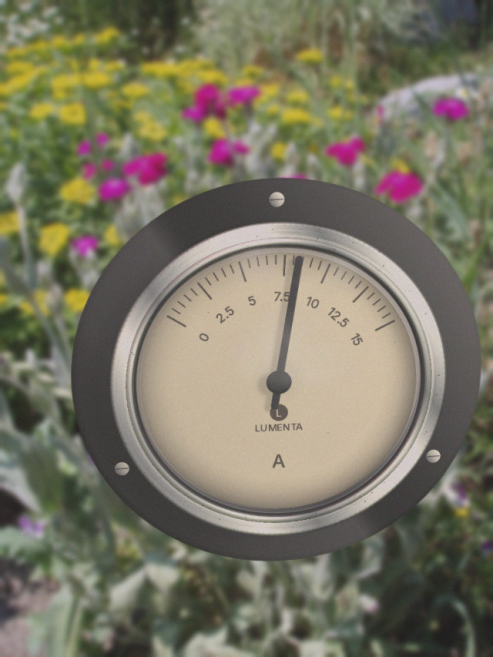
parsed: **8.25** A
